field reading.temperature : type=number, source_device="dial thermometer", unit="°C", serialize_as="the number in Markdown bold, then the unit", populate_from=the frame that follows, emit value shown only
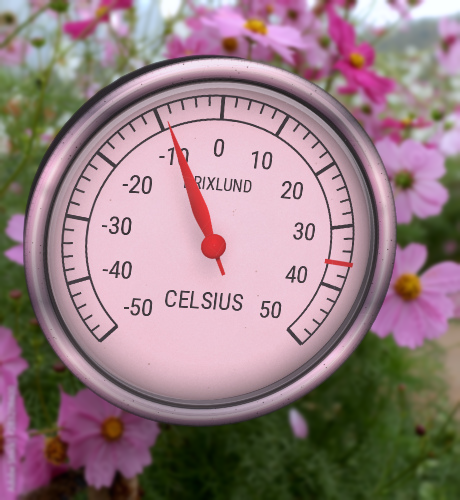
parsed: **-9** °C
